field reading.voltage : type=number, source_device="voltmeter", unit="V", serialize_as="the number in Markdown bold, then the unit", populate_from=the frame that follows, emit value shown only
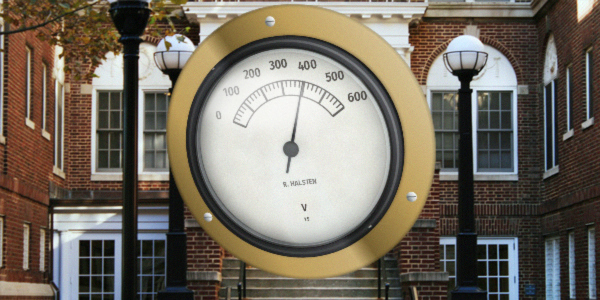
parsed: **400** V
